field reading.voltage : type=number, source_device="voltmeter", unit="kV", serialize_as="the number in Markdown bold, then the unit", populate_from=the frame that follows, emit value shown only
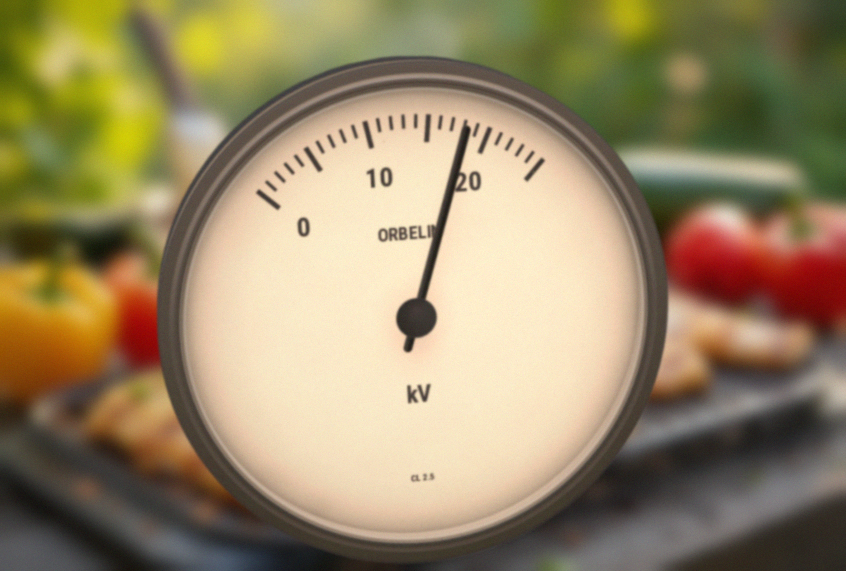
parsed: **18** kV
